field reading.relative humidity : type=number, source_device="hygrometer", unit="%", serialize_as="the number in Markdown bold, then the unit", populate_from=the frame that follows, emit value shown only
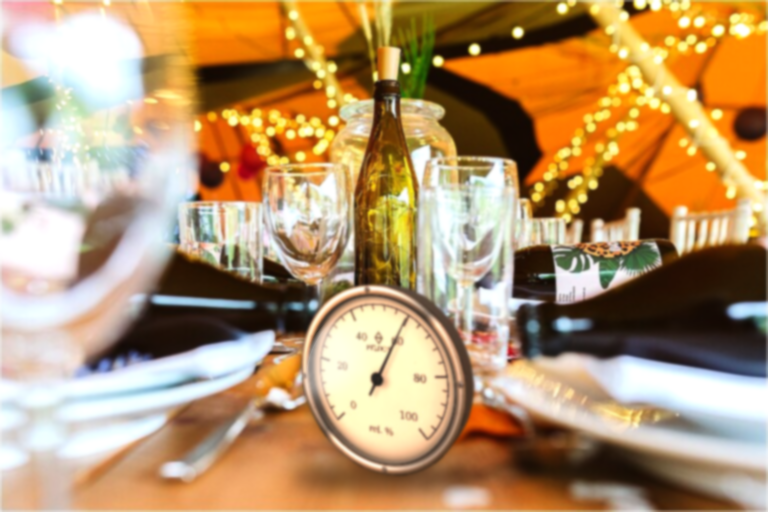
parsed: **60** %
